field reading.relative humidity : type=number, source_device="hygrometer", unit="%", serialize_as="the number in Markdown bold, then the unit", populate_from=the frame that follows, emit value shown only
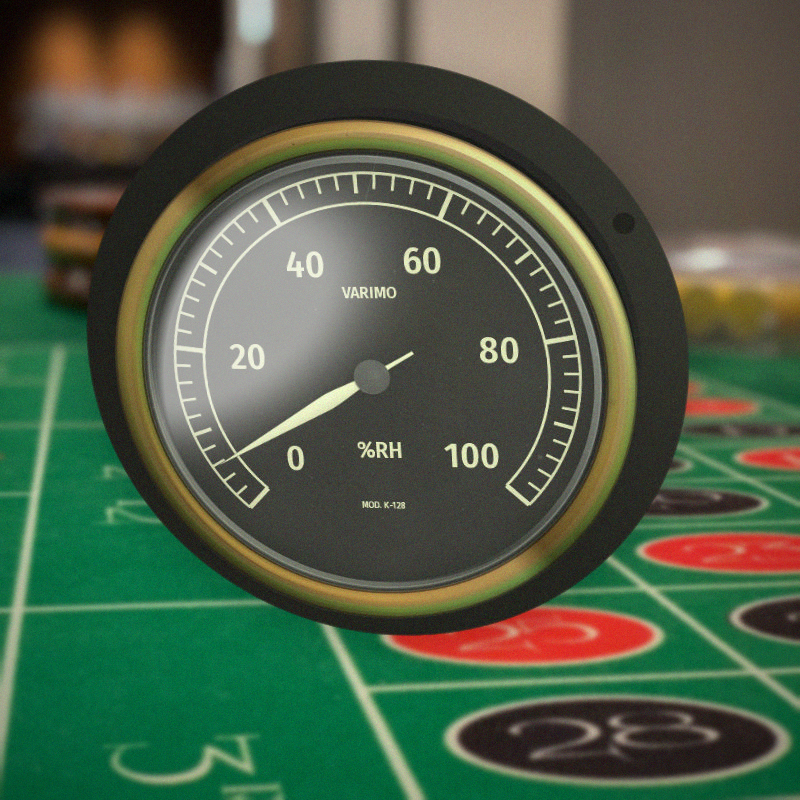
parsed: **6** %
